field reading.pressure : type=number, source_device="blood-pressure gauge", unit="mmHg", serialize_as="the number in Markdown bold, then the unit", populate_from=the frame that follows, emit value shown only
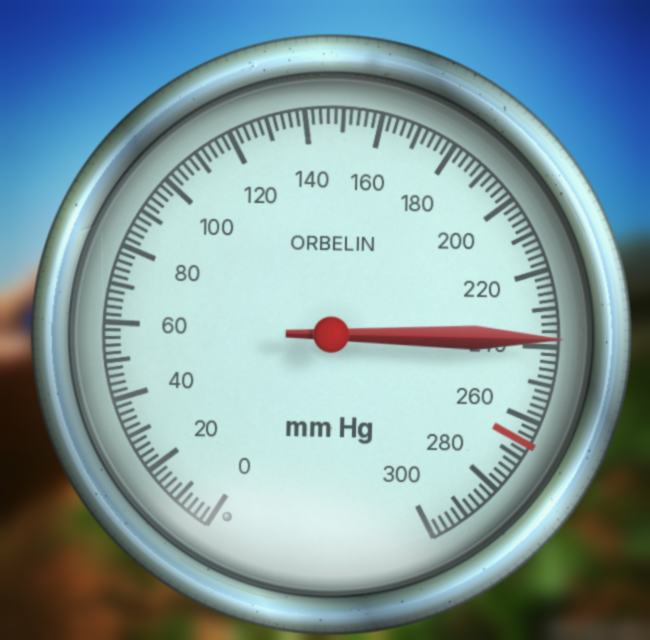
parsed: **238** mmHg
